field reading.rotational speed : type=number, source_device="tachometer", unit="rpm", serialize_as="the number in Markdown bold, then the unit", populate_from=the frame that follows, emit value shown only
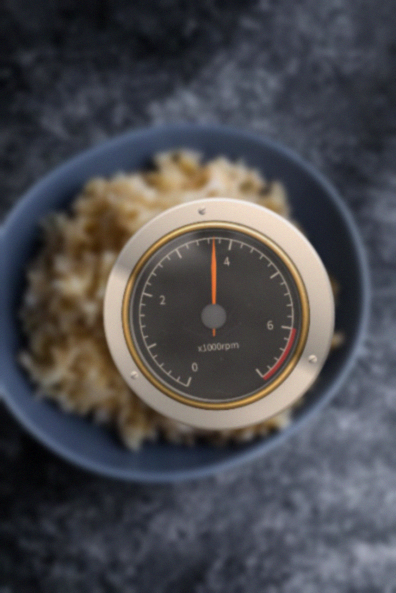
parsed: **3700** rpm
